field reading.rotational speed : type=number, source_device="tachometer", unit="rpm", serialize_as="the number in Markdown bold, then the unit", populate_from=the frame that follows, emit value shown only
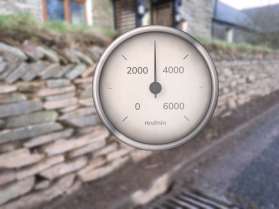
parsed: **3000** rpm
